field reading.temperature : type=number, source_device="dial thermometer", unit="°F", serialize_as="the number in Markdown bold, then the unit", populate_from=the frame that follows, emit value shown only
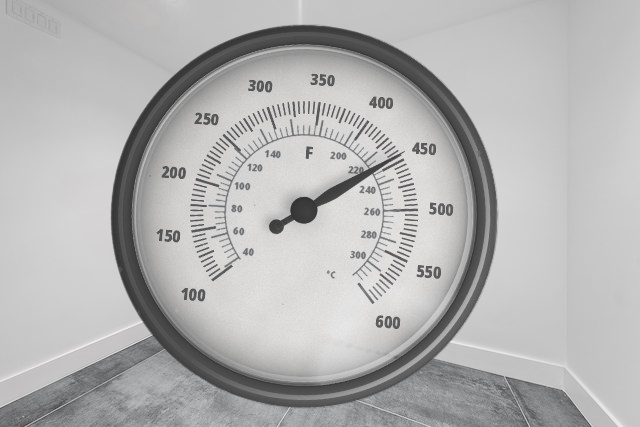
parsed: **445** °F
